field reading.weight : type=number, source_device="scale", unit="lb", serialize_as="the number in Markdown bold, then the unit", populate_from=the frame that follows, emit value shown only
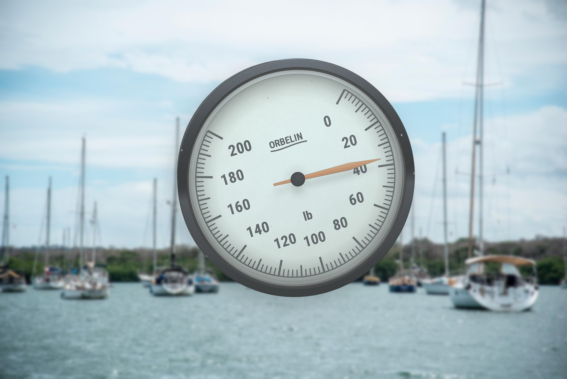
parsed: **36** lb
